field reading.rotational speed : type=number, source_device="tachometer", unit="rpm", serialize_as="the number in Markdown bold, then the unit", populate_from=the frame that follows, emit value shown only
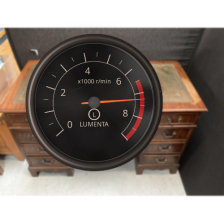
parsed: **7250** rpm
